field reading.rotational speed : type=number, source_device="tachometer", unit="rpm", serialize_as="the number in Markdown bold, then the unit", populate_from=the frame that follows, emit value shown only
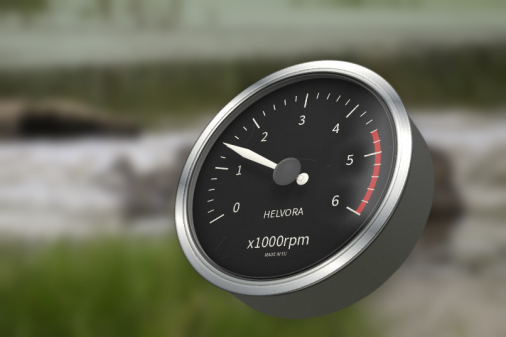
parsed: **1400** rpm
